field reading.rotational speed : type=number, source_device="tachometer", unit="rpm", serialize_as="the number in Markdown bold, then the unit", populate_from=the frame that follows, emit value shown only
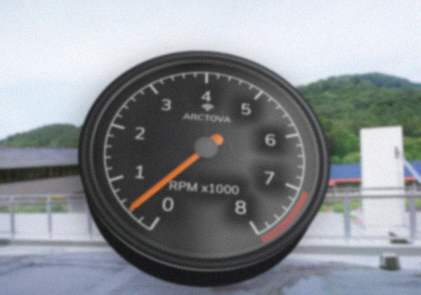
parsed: **400** rpm
